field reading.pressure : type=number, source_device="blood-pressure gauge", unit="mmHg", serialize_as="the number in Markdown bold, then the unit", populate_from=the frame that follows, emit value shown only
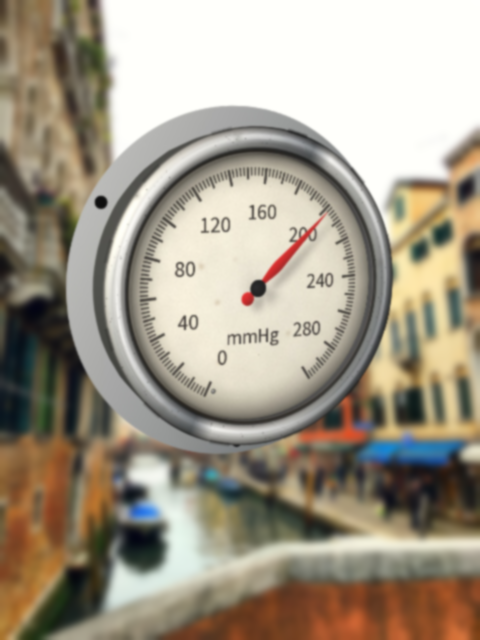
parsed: **200** mmHg
